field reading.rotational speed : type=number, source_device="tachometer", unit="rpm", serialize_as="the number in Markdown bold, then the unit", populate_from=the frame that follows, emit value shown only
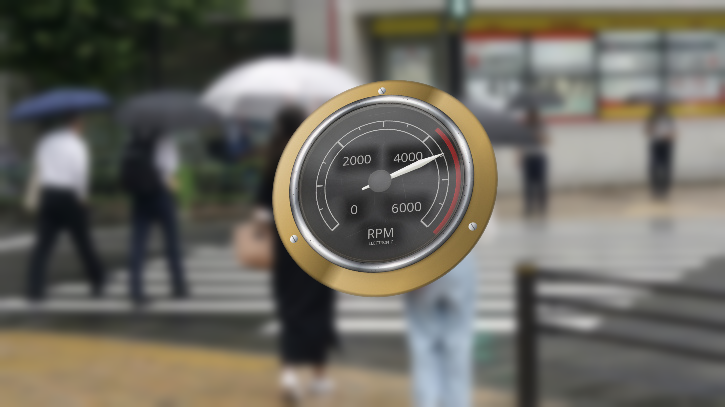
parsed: **4500** rpm
